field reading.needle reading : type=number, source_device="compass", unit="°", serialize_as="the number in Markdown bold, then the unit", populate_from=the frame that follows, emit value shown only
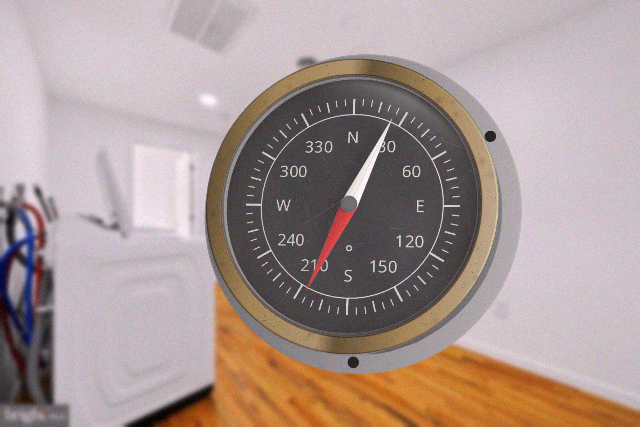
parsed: **205** °
